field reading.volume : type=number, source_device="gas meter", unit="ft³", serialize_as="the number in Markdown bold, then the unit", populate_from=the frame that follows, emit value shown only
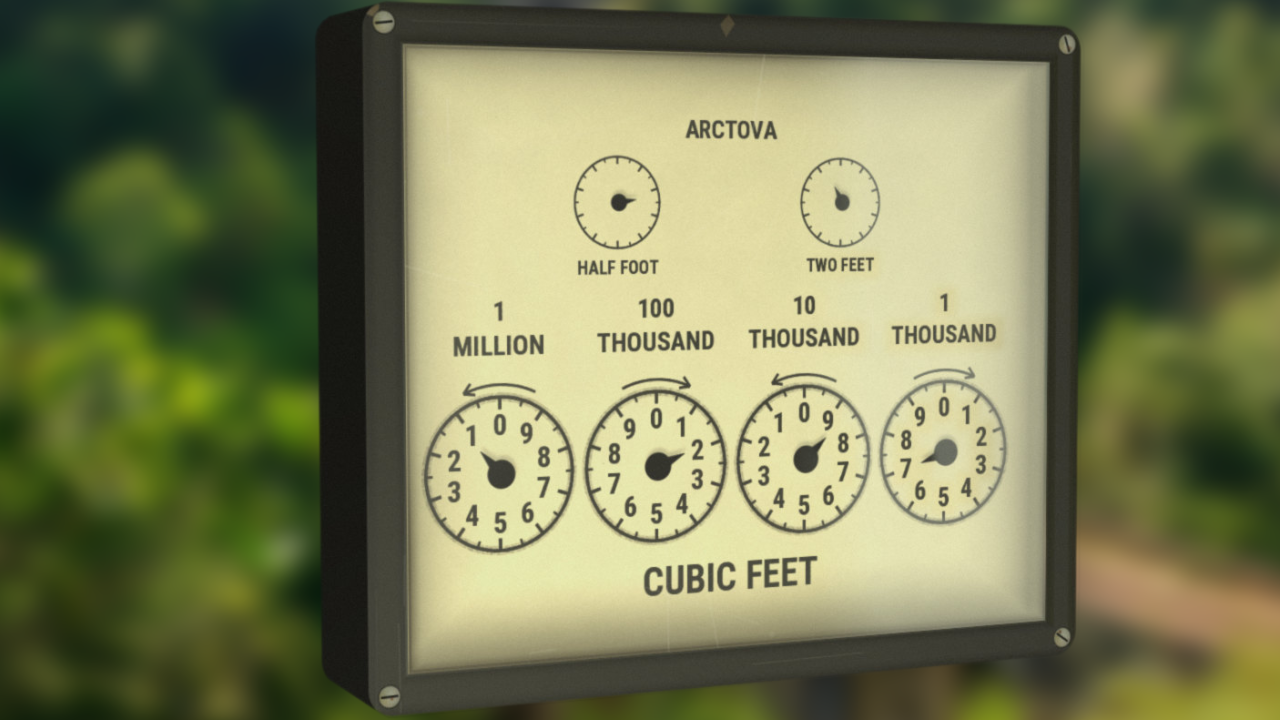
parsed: **118700** ft³
